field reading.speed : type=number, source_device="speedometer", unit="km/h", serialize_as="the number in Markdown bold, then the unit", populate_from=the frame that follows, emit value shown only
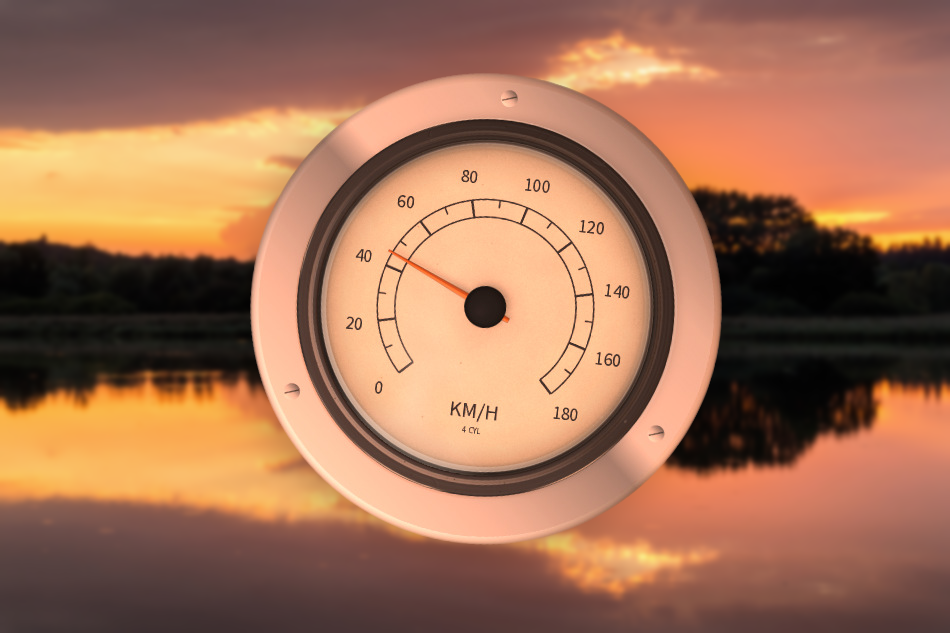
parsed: **45** km/h
